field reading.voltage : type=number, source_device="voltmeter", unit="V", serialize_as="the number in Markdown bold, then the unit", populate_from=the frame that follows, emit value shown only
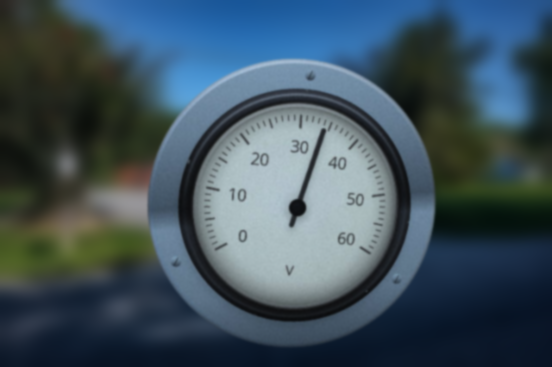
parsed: **34** V
